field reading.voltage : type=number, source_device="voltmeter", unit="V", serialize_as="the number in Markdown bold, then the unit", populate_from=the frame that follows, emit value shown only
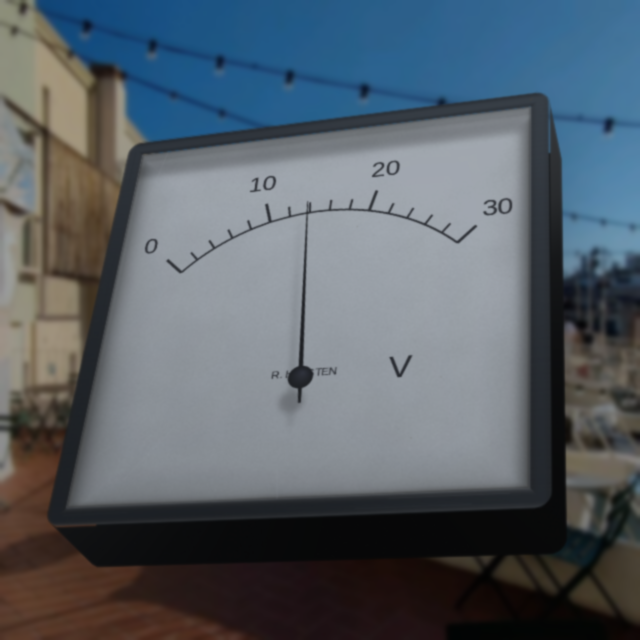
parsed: **14** V
